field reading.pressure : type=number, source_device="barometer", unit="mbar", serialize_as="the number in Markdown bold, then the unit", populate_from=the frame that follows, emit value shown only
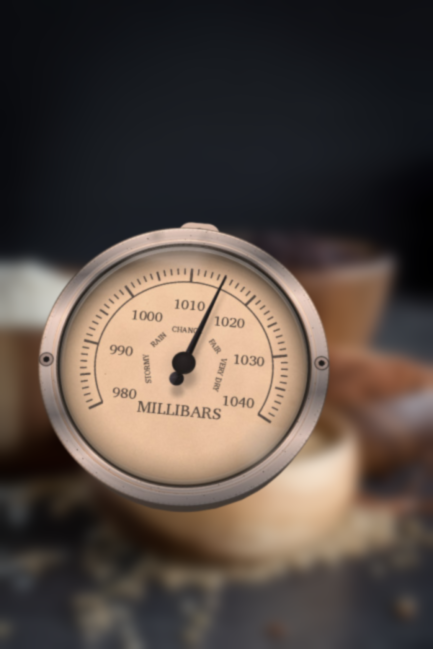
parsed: **1015** mbar
